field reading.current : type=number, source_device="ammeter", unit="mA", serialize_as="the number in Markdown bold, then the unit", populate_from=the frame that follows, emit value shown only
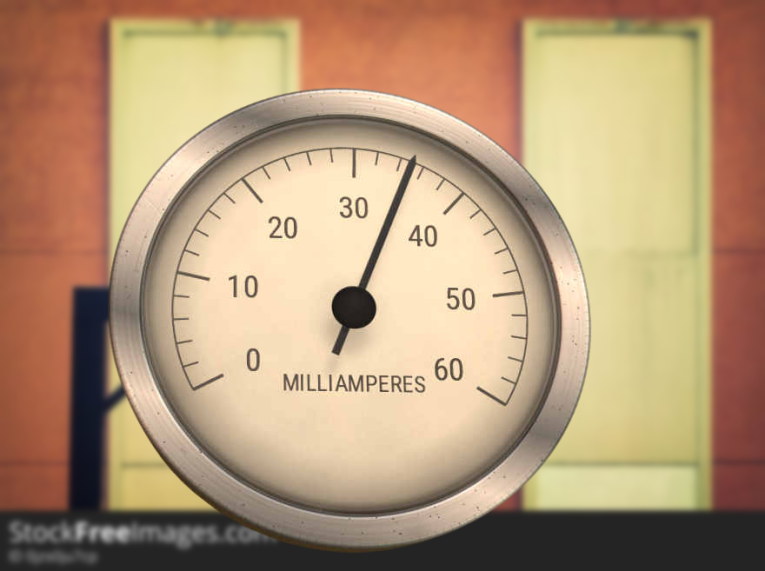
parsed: **35** mA
